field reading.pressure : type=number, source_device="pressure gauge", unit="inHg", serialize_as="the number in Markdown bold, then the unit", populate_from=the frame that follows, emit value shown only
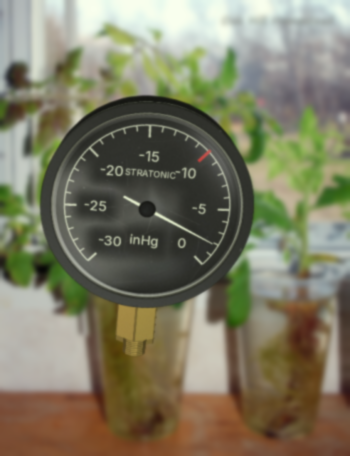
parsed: **-2** inHg
